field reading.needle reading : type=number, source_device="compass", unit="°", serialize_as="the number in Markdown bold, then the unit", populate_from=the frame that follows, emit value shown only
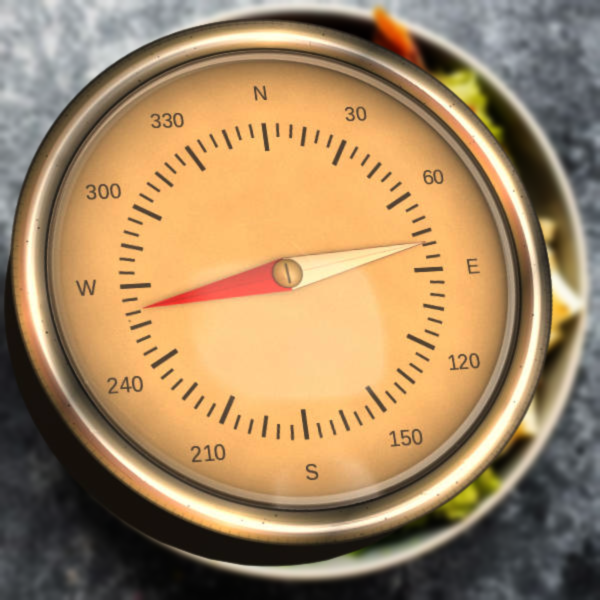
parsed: **260** °
